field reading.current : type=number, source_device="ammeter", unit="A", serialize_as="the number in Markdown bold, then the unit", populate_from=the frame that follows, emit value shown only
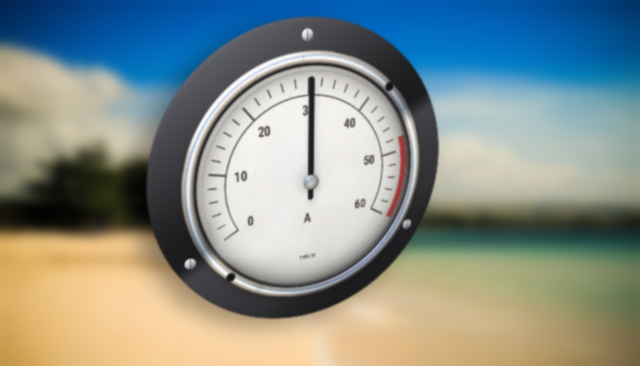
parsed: **30** A
